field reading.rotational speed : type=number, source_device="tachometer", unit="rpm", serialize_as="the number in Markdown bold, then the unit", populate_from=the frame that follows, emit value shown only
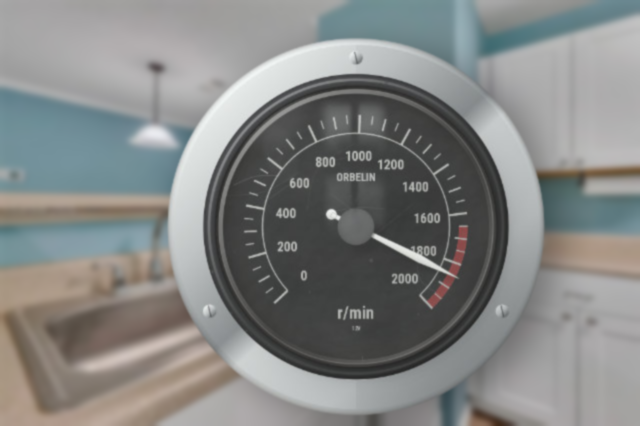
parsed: **1850** rpm
